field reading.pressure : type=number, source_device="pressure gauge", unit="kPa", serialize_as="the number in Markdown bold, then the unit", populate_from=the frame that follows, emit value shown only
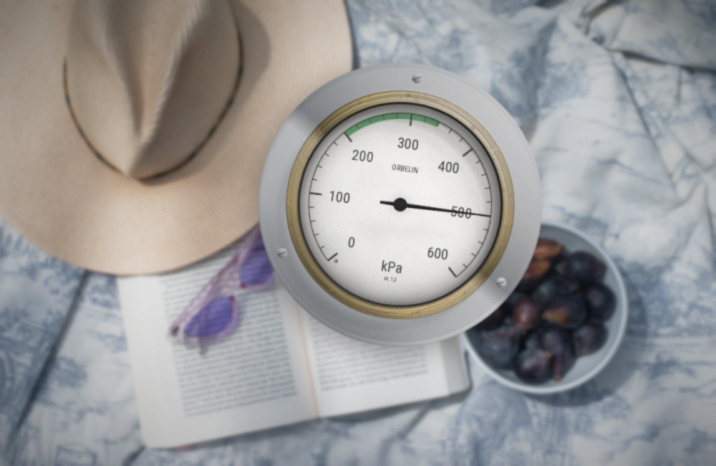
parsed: **500** kPa
